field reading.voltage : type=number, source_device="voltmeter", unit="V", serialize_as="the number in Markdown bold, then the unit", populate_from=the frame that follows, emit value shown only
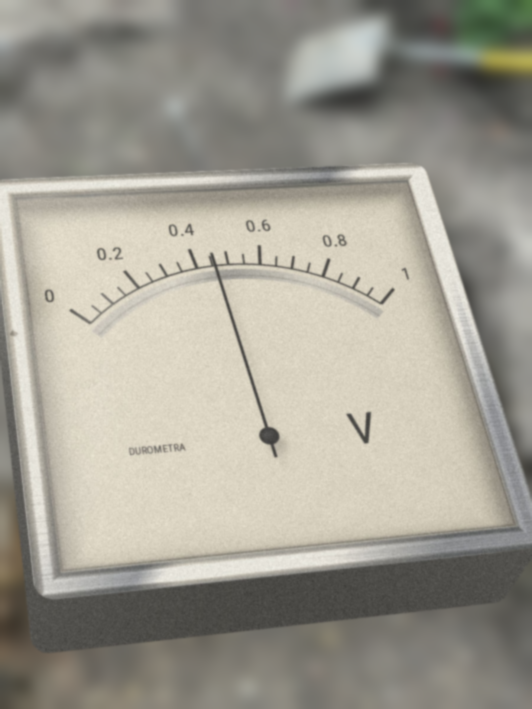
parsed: **0.45** V
